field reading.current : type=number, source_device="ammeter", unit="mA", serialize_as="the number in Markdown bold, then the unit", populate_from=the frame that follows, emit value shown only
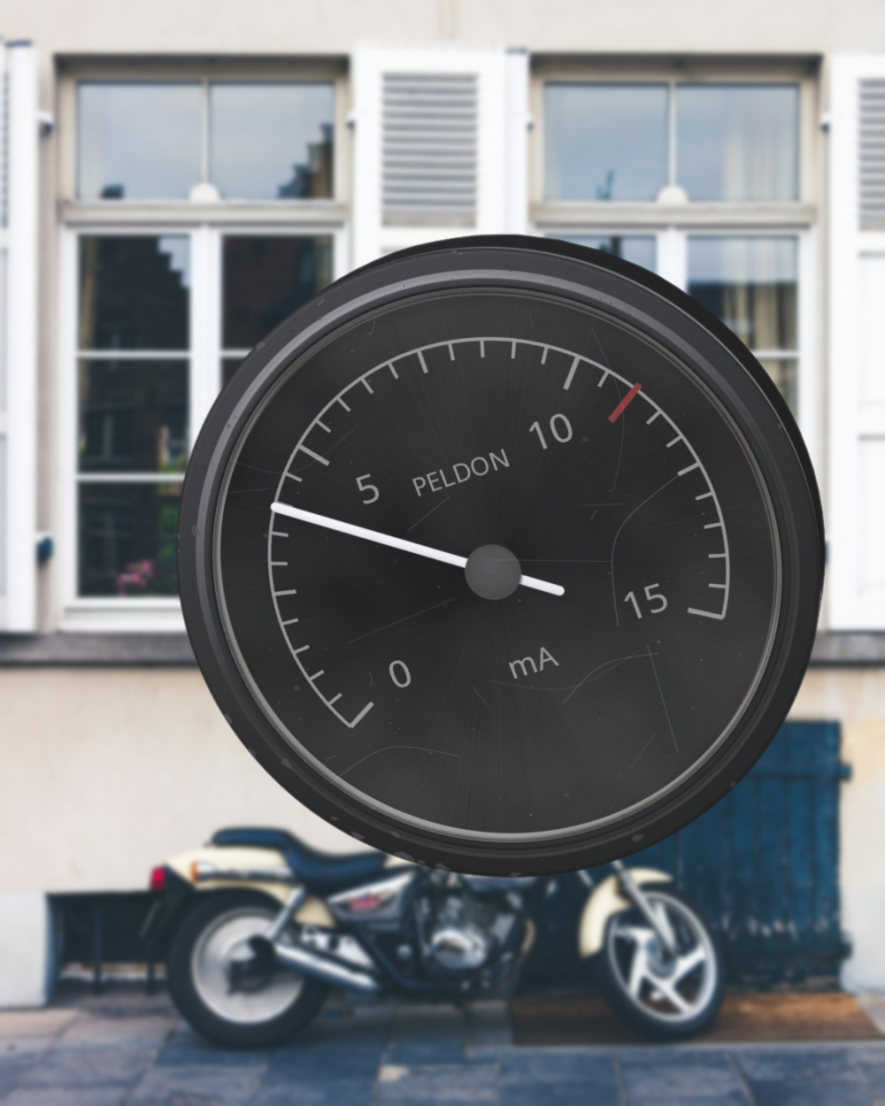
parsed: **4** mA
